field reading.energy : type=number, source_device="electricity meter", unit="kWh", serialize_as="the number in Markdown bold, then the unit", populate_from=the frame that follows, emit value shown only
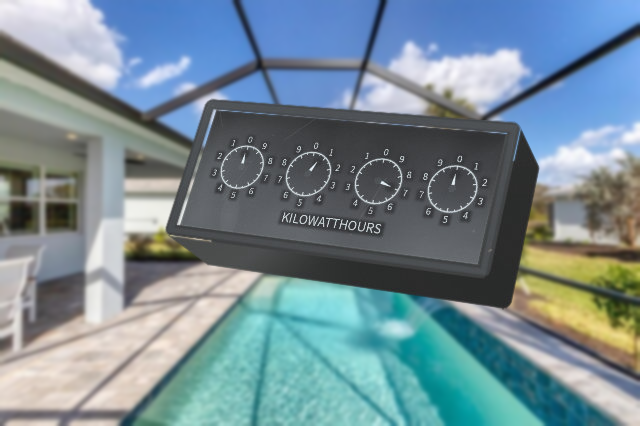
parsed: **70** kWh
